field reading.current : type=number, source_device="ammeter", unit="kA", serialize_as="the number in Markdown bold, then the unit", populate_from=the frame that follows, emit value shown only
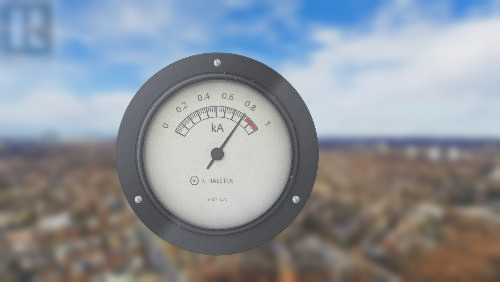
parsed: **0.8** kA
